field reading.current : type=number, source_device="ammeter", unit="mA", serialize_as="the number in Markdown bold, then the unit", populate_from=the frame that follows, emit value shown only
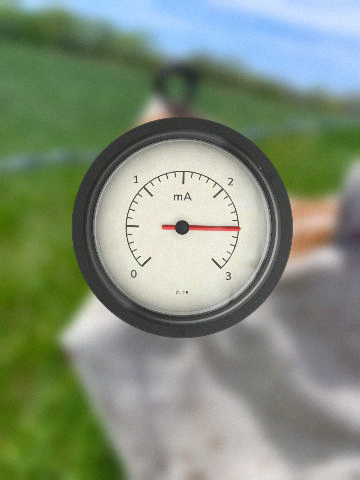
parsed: **2.5** mA
